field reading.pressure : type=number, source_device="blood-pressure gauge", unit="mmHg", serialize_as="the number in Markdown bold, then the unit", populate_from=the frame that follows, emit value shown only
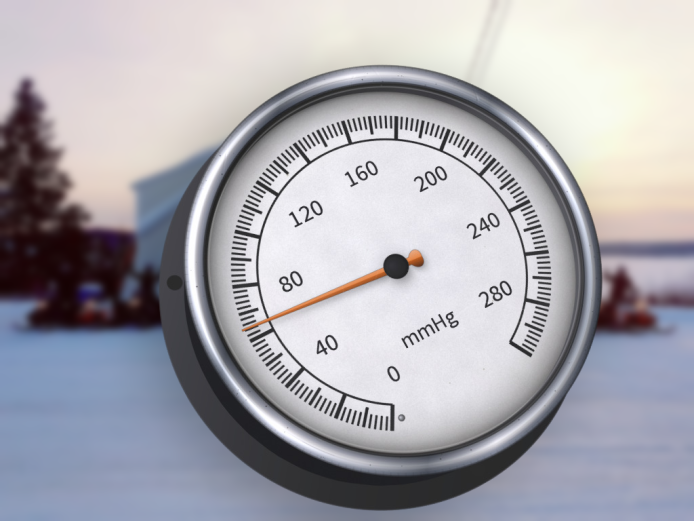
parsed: **64** mmHg
